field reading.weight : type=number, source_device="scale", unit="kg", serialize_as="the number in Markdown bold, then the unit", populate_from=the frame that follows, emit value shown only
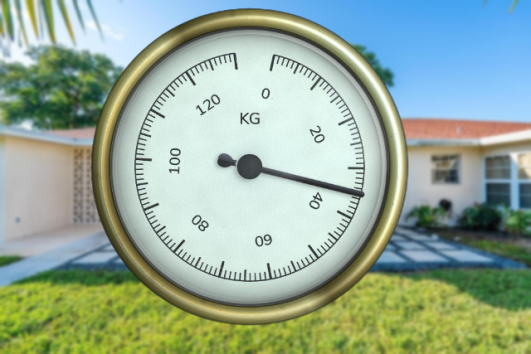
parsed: **35** kg
